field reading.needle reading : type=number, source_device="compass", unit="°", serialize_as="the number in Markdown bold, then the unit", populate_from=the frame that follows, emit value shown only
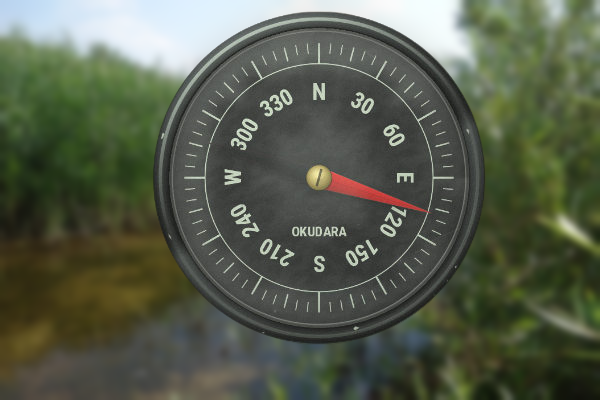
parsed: **107.5** °
